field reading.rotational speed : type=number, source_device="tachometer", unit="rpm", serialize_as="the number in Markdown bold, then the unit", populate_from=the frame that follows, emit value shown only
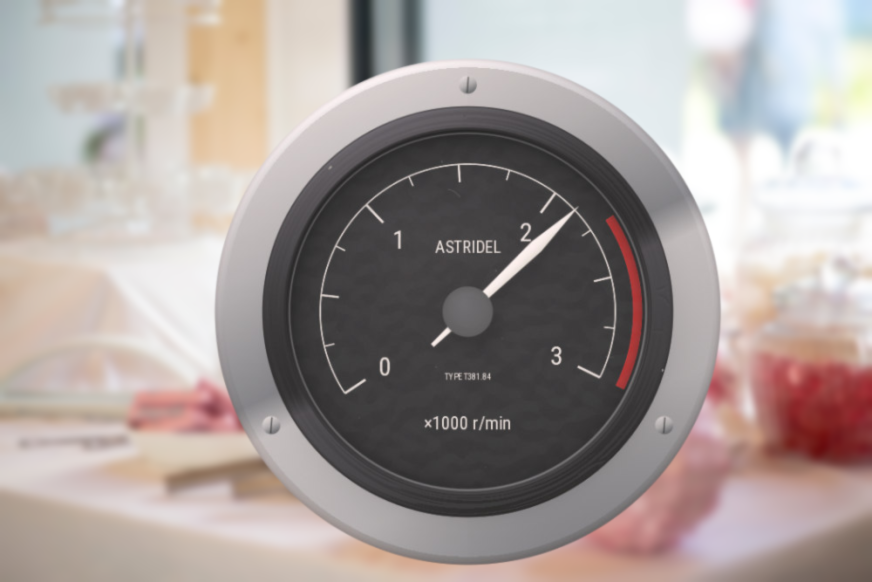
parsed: **2125** rpm
